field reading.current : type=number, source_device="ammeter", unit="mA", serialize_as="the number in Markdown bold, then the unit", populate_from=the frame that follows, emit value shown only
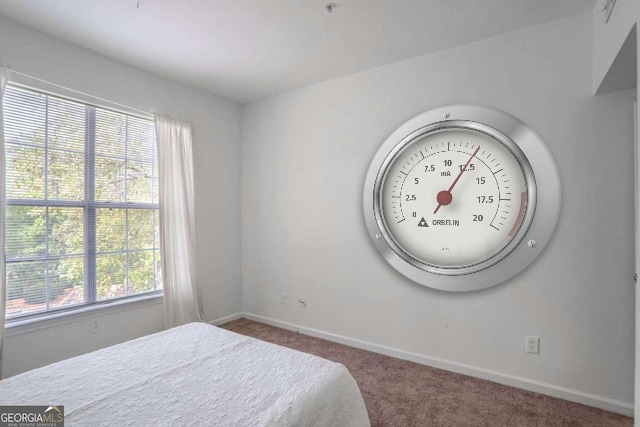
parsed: **12.5** mA
